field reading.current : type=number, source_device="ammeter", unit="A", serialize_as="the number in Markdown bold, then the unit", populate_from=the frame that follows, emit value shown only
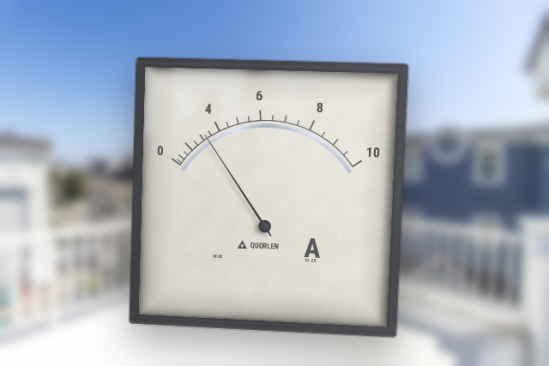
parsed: **3.25** A
